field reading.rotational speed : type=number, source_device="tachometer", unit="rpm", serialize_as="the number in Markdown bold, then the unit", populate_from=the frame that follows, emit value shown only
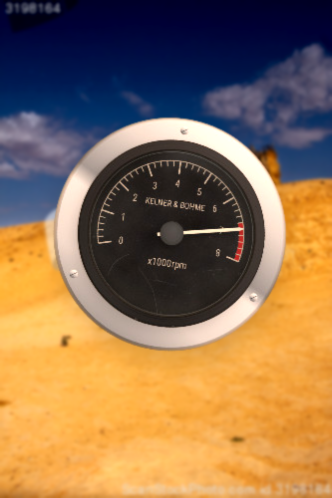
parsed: **7000** rpm
